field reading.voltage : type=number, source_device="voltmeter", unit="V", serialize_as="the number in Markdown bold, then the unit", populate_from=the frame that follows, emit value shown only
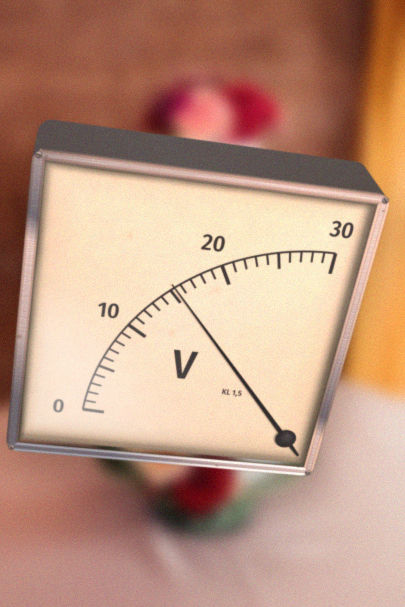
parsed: **15.5** V
